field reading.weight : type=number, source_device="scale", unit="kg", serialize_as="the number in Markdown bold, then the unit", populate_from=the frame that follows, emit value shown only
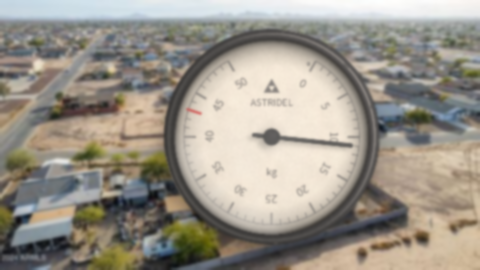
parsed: **11** kg
